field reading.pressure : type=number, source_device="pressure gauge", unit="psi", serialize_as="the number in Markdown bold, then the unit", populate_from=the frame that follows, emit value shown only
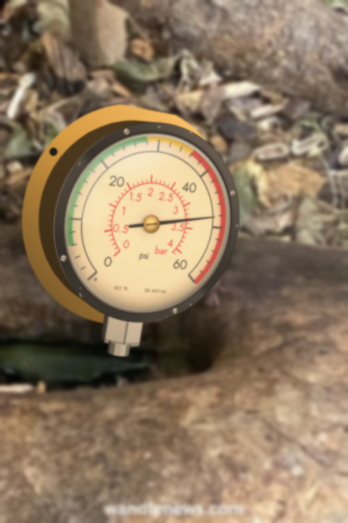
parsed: **48** psi
